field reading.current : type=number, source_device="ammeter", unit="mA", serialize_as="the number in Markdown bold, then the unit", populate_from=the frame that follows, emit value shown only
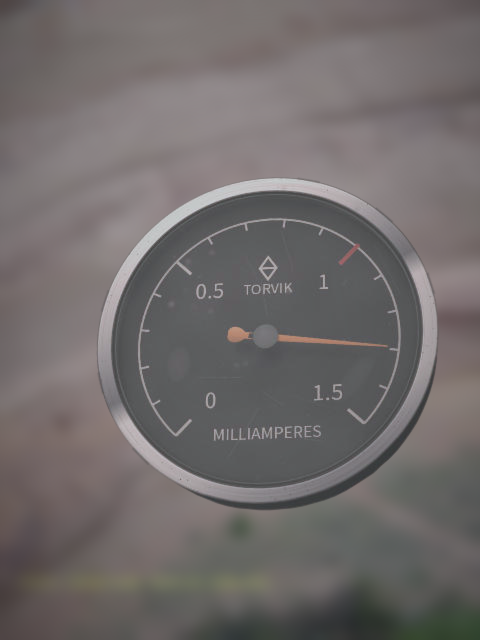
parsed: **1.3** mA
